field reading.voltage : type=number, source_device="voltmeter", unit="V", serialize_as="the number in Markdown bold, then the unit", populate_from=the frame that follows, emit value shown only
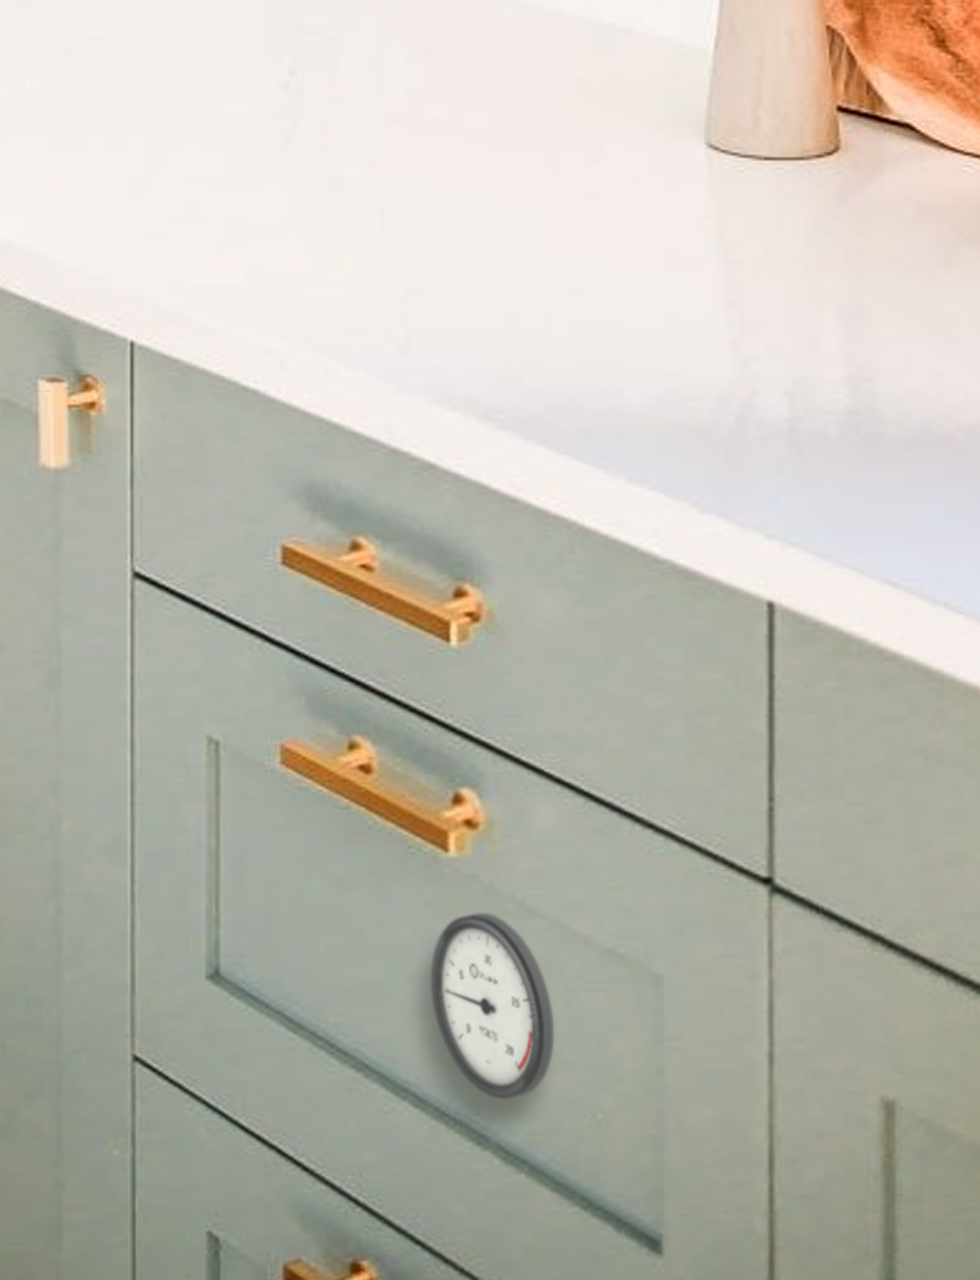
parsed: **3** V
